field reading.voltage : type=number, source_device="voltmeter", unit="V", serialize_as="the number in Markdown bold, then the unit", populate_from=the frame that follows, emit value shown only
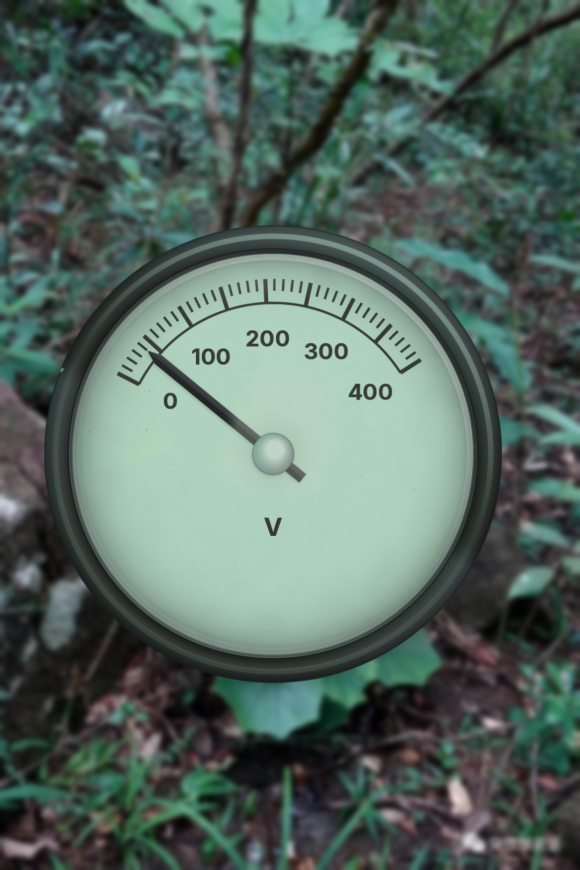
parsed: **40** V
